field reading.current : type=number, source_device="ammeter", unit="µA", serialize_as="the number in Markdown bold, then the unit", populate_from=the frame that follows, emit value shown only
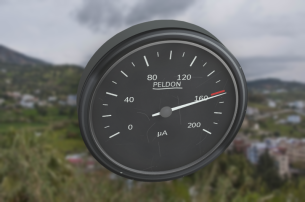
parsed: **160** µA
